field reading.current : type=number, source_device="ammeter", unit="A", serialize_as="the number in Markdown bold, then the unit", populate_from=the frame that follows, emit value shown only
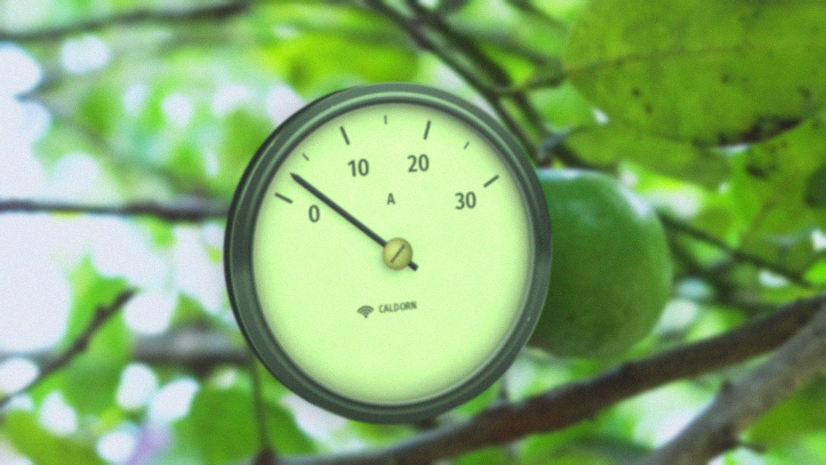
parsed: **2.5** A
